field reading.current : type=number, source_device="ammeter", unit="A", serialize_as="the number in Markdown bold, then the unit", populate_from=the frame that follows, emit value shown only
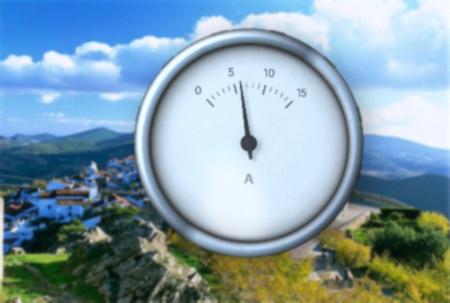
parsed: **6** A
